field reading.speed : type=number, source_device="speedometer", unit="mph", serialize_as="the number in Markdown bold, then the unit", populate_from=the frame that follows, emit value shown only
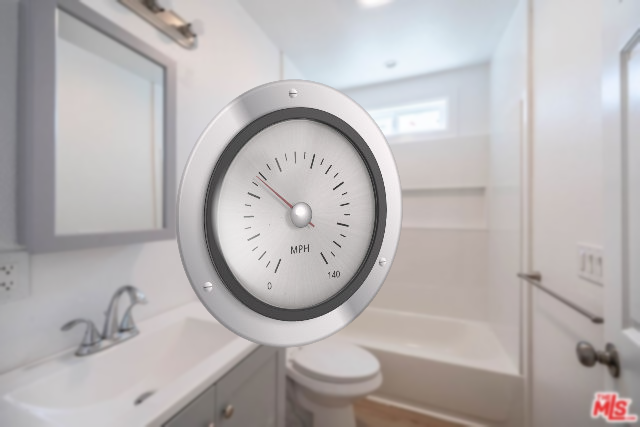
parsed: **47.5** mph
